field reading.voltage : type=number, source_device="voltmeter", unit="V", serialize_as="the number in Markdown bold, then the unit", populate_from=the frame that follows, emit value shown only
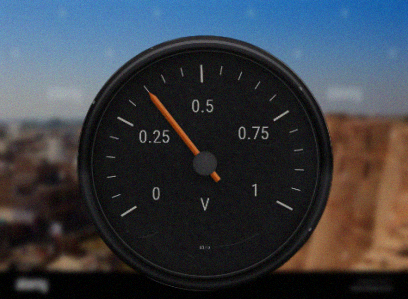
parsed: **0.35** V
